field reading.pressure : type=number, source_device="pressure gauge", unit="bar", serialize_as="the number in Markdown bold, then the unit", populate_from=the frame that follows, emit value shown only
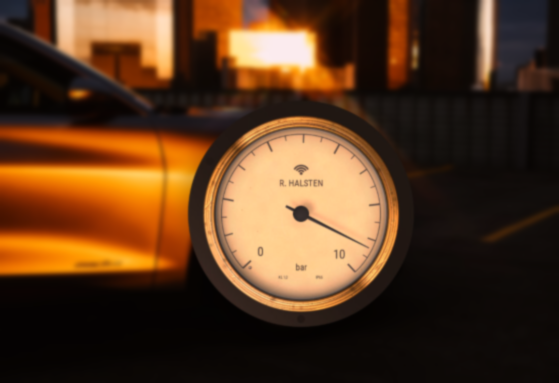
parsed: **9.25** bar
